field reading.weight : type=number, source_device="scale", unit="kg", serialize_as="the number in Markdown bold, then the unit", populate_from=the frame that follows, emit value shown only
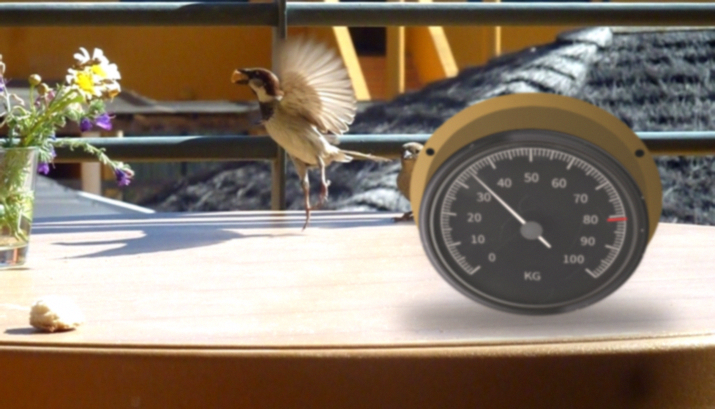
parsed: **35** kg
